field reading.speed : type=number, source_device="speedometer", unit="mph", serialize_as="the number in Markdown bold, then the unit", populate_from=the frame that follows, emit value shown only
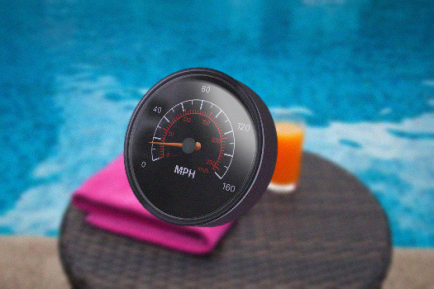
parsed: **15** mph
